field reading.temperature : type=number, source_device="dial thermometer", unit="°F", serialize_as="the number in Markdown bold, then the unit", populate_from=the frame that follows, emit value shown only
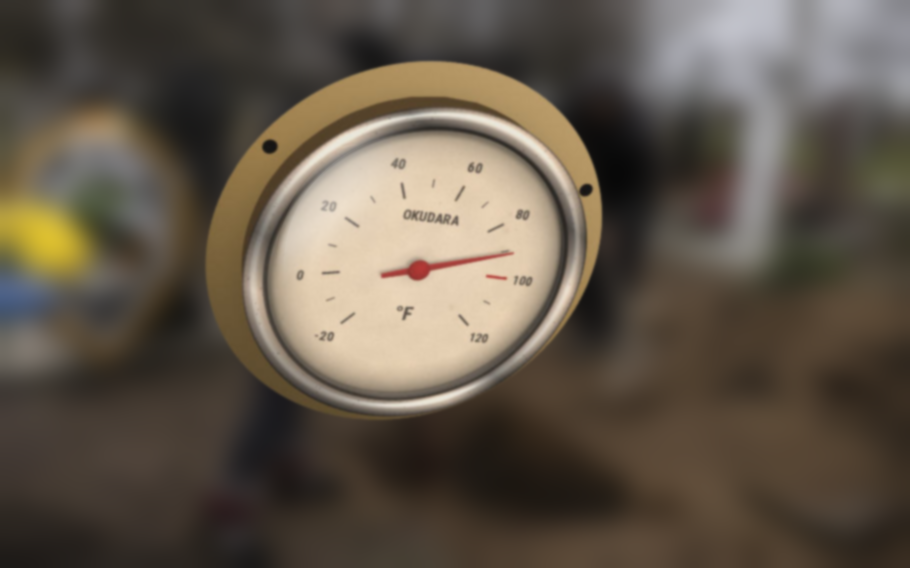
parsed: **90** °F
